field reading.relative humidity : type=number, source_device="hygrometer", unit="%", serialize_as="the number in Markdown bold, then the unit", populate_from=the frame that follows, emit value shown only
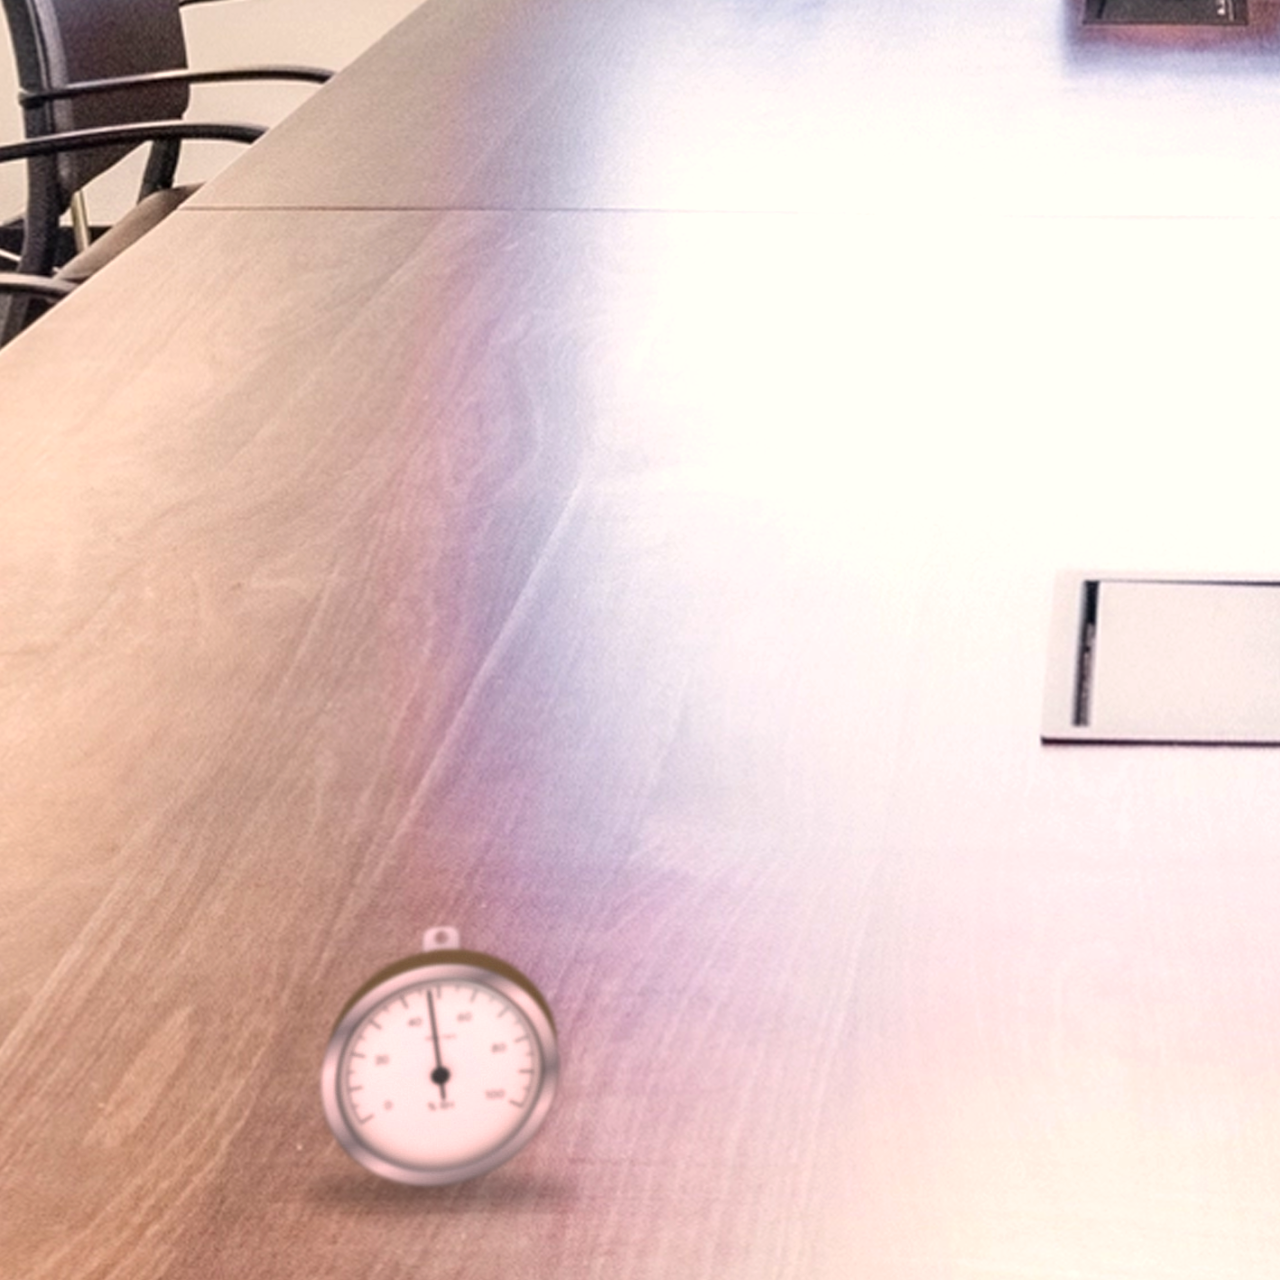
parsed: **47.5** %
